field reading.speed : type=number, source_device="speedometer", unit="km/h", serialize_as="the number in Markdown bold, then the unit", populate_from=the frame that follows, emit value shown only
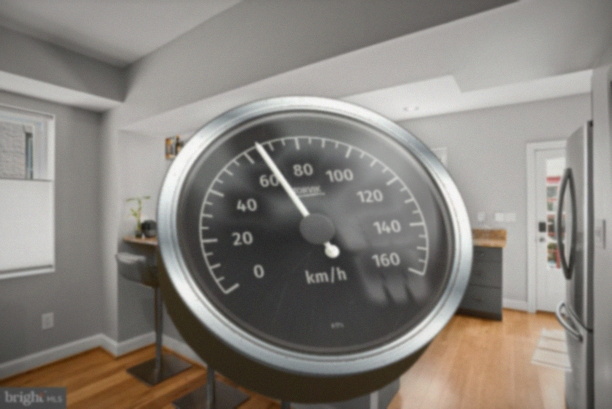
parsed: **65** km/h
